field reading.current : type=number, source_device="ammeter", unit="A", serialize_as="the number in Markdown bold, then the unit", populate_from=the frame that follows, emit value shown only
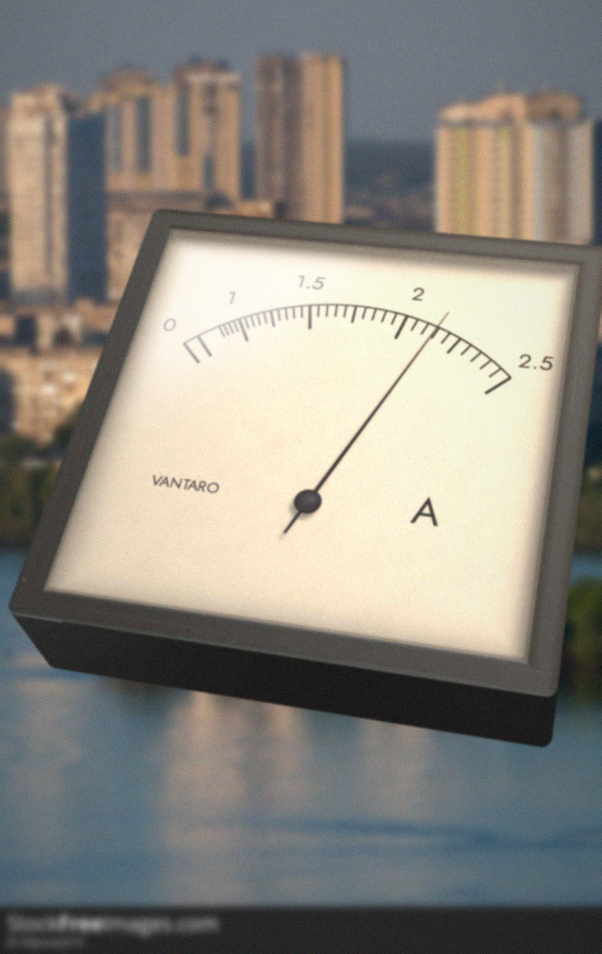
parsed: **2.15** A
